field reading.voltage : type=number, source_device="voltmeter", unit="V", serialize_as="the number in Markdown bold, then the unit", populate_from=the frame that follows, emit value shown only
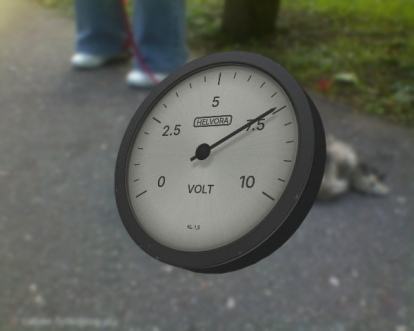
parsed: **7.5** V
